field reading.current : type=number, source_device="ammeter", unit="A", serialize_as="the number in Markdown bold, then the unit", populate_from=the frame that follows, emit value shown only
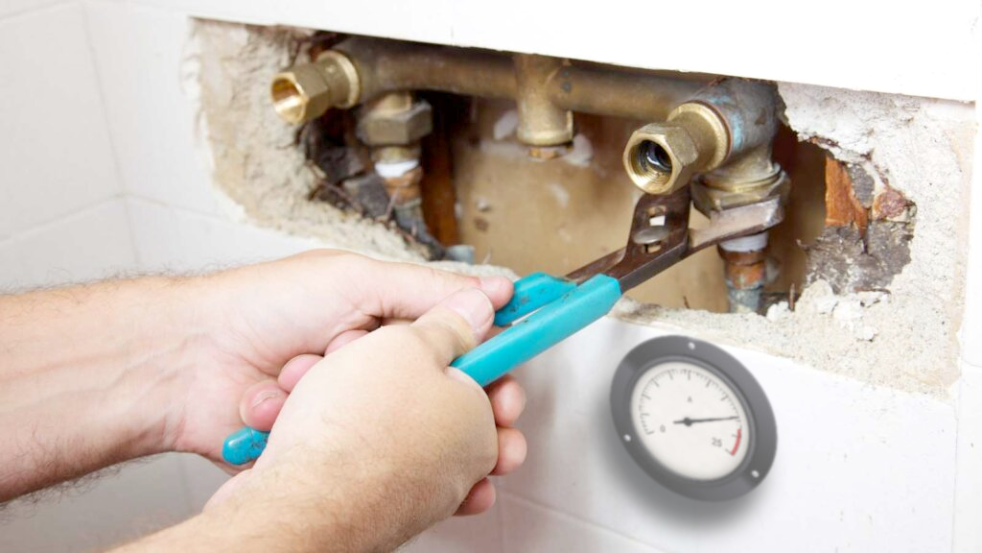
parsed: **20** A
